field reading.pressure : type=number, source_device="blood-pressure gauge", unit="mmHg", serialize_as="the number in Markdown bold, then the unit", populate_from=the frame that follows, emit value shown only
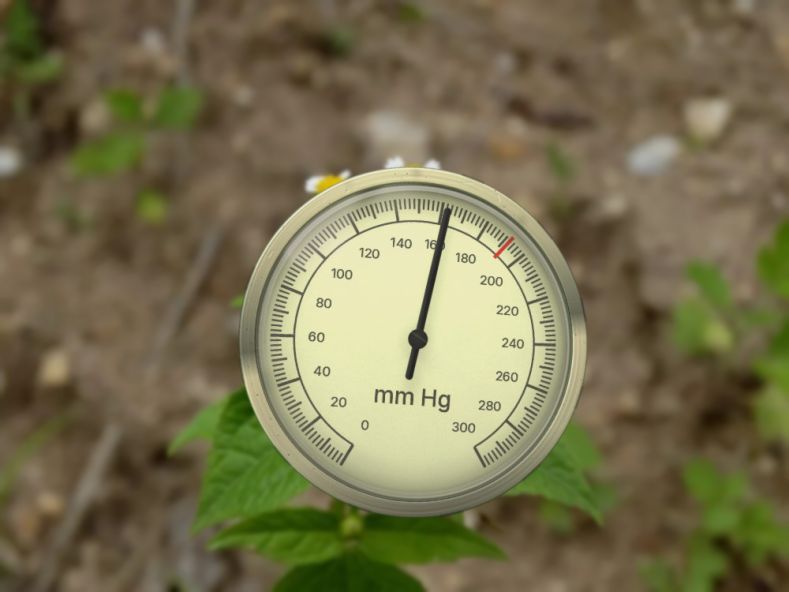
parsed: **162** mmHg
